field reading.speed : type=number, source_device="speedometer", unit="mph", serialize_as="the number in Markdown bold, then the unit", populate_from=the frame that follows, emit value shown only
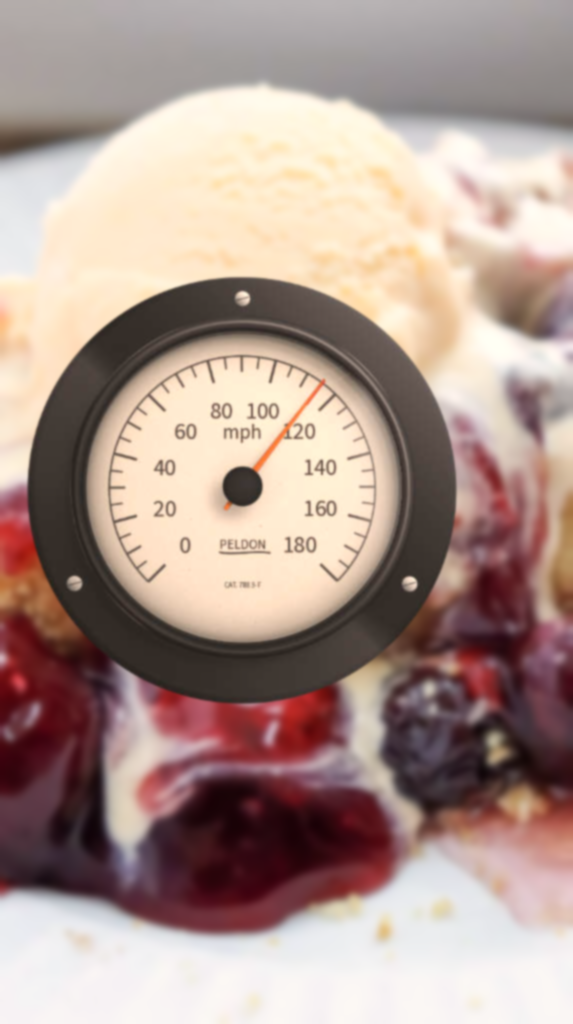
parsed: **115** mph
